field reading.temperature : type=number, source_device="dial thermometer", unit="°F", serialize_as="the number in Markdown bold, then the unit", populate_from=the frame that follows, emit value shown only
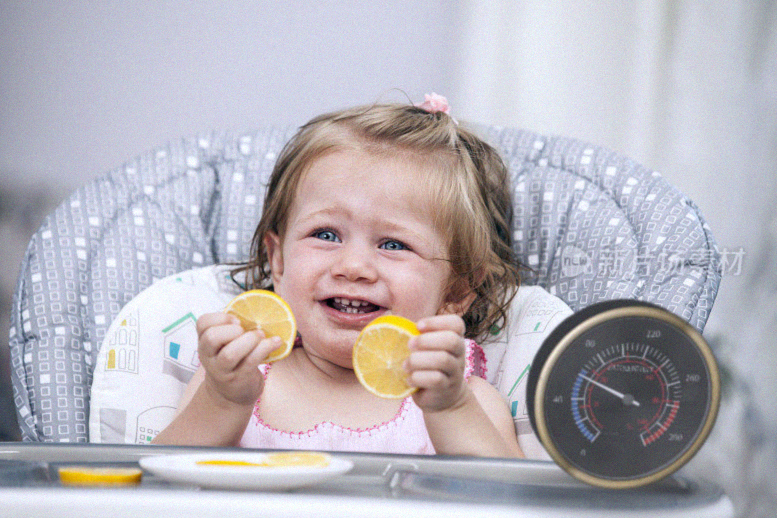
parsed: **60** °F
